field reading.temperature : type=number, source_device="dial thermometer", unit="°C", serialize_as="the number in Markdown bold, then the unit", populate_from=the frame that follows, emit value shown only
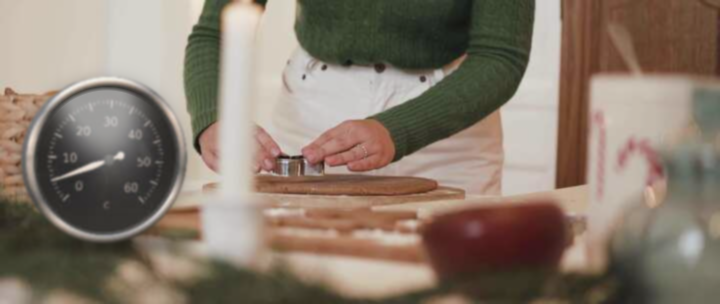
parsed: **5** °C
